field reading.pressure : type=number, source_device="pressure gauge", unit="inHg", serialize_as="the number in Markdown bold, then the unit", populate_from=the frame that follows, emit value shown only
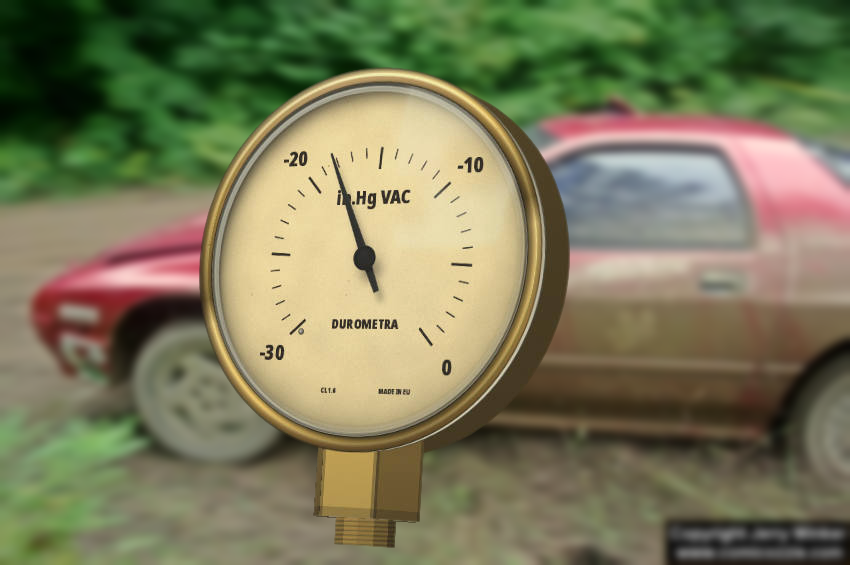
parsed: **-18** inHg
